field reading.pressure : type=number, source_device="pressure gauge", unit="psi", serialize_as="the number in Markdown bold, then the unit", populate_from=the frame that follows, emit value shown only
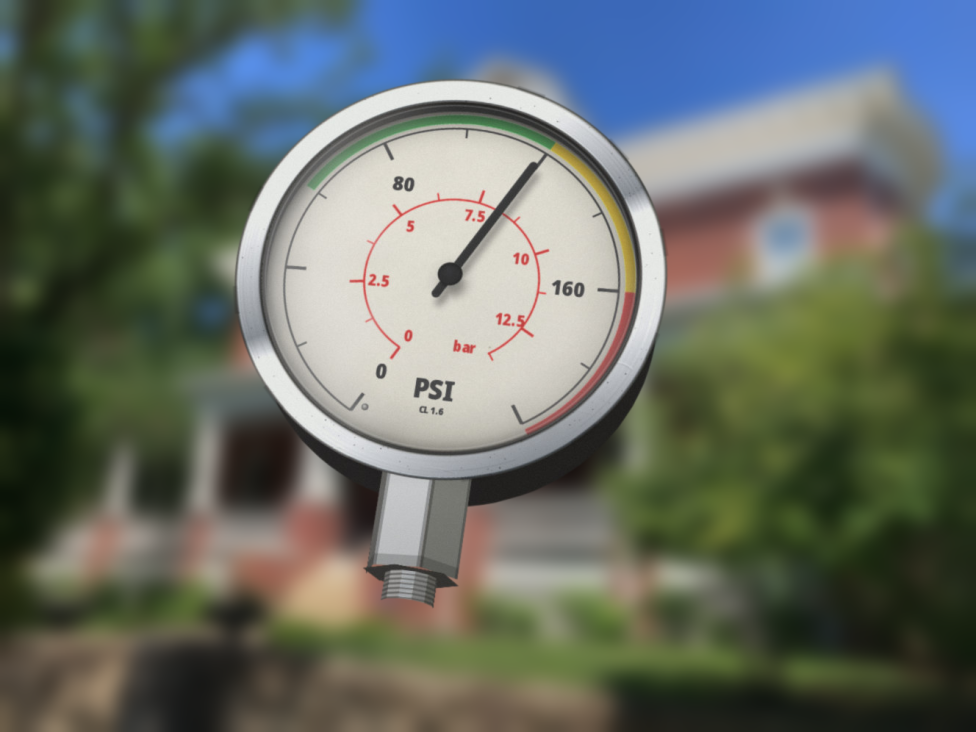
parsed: **120** psi
